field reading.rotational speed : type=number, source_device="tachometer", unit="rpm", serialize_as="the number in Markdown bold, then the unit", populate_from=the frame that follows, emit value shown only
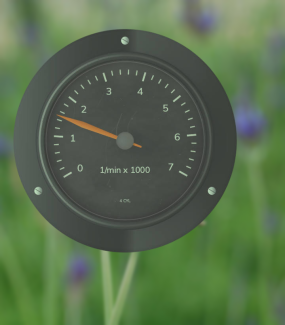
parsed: **1500** rpm
